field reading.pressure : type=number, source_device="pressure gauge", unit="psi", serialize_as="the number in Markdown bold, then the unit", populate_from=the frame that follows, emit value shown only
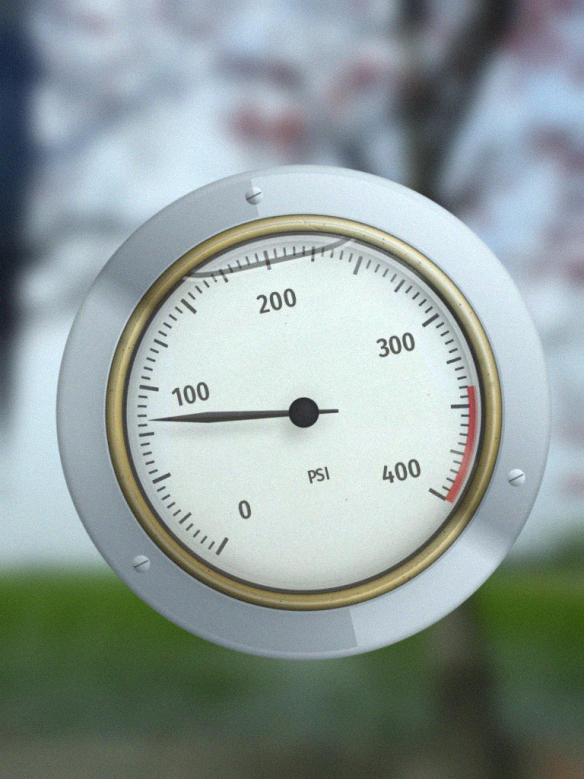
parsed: **82.5** psi
